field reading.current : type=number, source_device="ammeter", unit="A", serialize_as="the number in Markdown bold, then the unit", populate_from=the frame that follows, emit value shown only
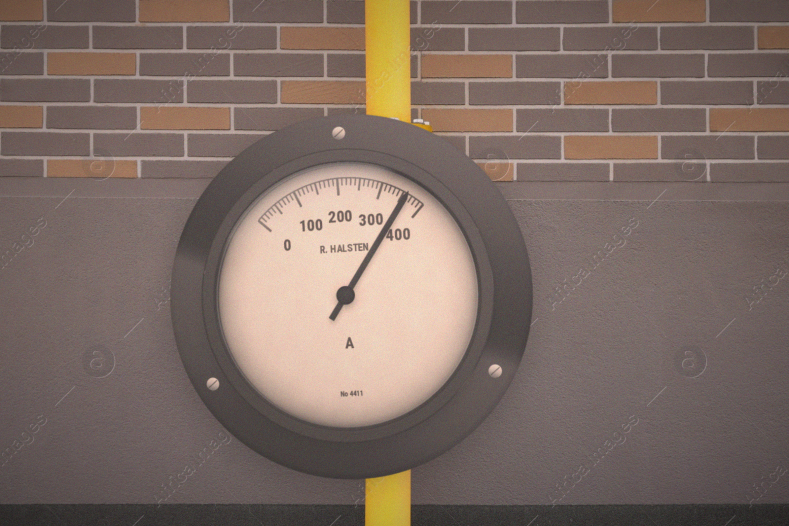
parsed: **360** A
